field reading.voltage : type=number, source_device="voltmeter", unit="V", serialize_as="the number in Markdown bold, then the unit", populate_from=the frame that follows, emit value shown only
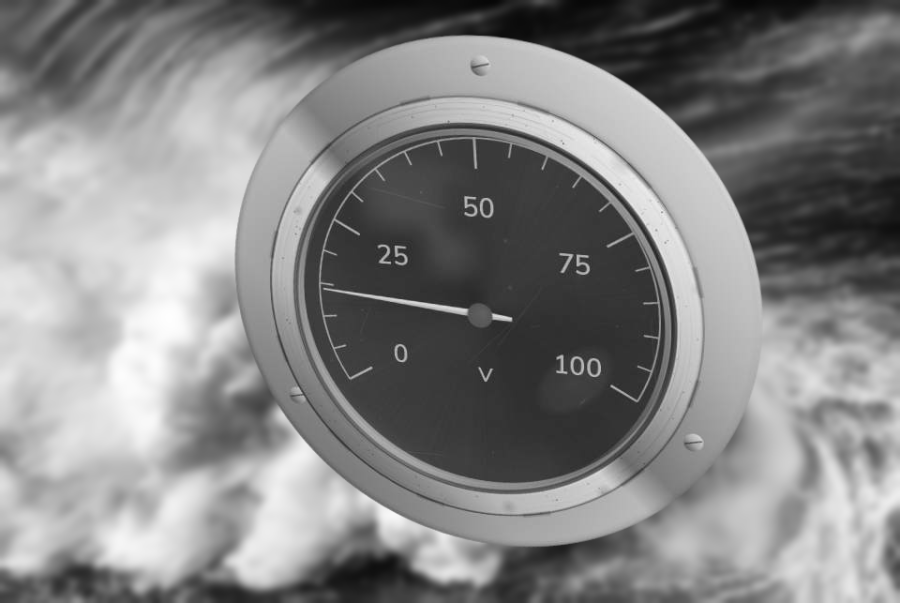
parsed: **15** V
